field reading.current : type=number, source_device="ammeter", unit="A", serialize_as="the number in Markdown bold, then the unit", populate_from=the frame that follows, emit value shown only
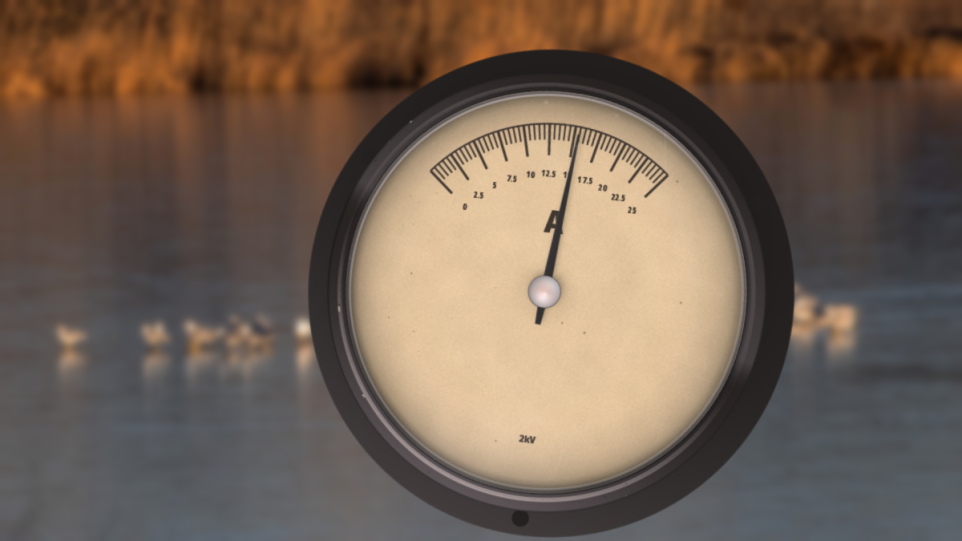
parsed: **15.5** A
